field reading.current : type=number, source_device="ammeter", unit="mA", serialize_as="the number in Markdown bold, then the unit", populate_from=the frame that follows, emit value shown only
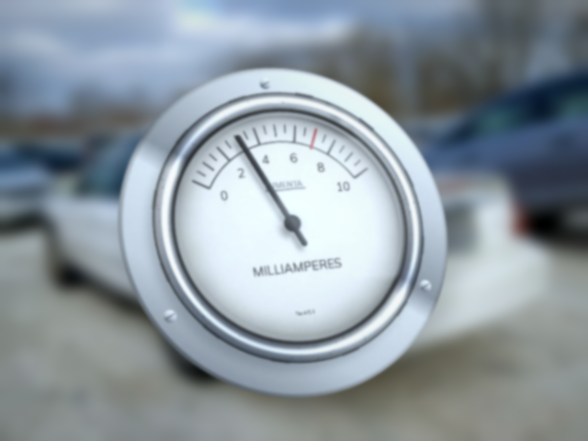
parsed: **3** mA
